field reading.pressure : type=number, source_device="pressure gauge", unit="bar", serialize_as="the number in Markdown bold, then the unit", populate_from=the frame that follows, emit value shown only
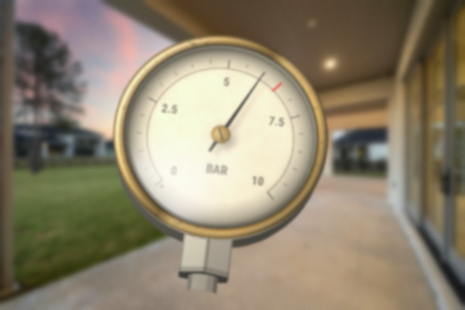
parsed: **6** bar
